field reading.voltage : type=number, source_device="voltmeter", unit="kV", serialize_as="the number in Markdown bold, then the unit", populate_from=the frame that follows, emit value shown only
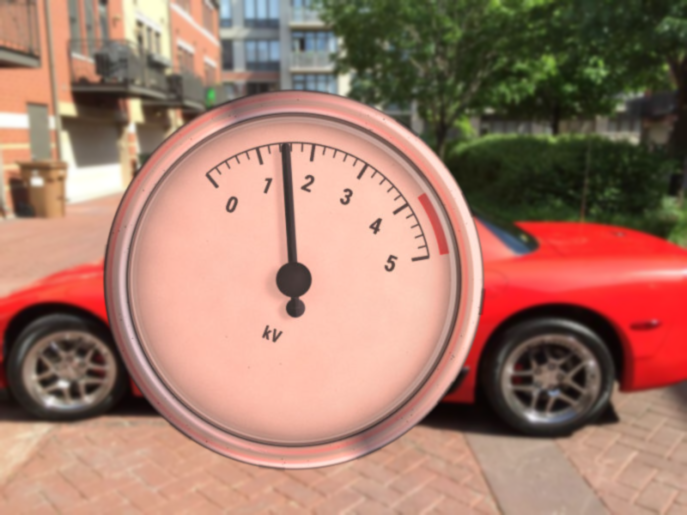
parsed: **1.5** kV
